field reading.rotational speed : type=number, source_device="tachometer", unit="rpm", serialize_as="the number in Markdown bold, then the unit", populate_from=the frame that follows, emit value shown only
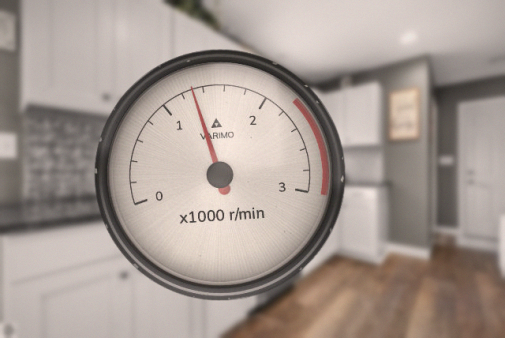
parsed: **1300** rpm
